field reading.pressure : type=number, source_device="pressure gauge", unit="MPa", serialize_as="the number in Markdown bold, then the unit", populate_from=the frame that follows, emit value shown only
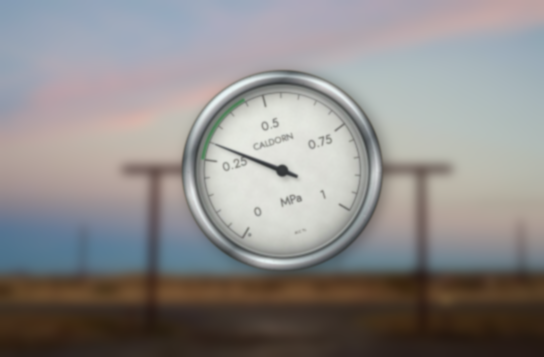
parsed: **0.3** MPa
